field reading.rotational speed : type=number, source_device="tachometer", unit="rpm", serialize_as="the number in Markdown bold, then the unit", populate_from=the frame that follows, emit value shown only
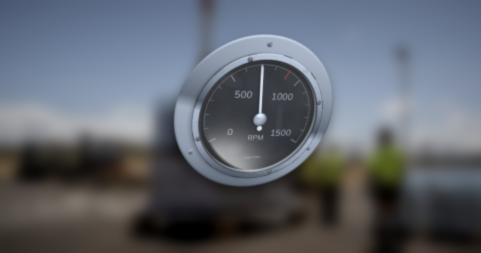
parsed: **700** rpm
